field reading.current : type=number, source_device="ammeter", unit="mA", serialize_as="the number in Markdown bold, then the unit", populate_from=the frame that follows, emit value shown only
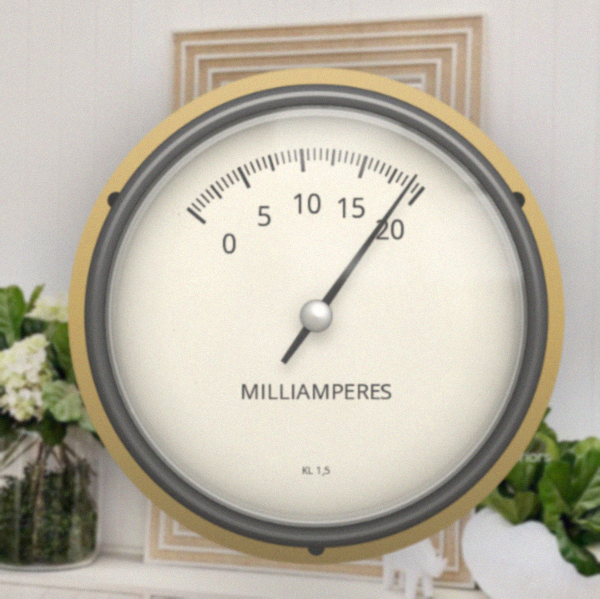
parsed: **19** mA
